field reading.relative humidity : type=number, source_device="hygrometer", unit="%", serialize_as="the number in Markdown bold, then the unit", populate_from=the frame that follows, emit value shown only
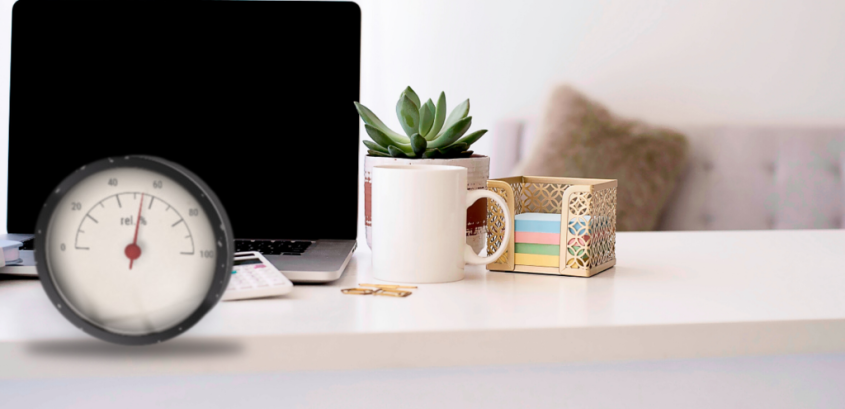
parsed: **55** %
